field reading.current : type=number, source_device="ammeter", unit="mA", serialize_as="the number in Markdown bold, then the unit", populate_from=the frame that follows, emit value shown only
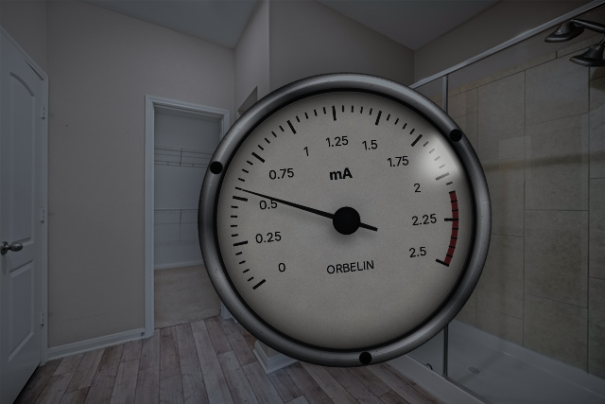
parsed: **0.55** mA
